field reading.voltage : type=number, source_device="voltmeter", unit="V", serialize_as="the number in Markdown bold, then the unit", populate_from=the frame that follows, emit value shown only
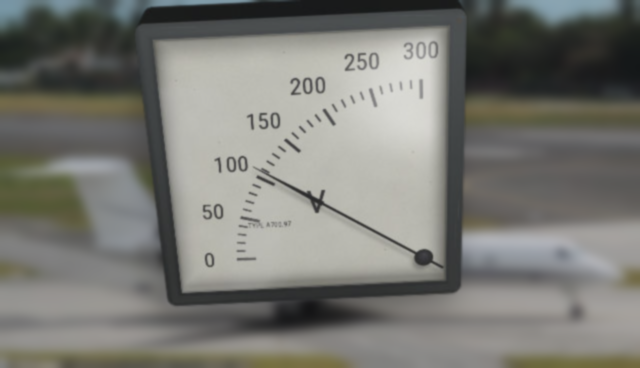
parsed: **110** V
